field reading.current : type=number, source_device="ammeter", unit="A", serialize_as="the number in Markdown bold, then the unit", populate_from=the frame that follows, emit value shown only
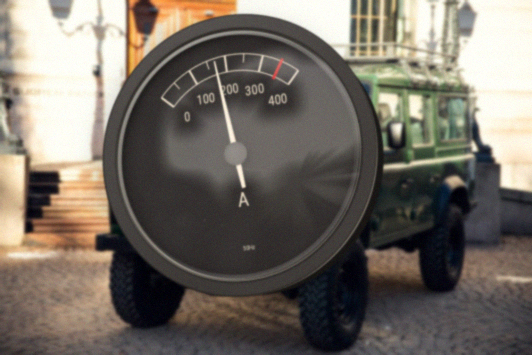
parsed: **175** A
